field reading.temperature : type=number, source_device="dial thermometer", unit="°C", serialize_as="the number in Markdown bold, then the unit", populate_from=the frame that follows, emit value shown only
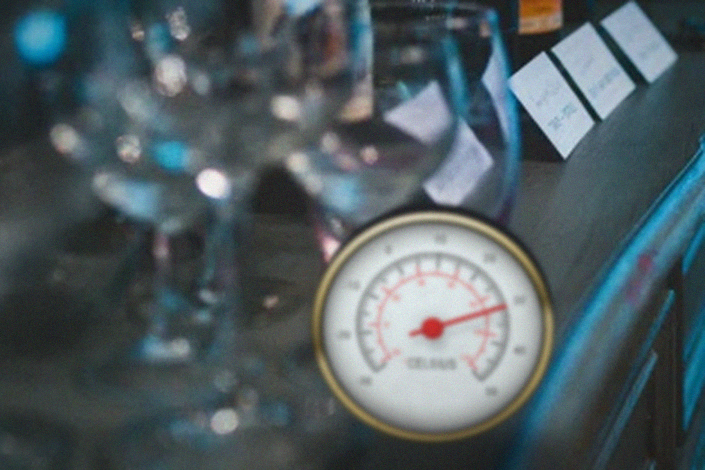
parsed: **30** °C
